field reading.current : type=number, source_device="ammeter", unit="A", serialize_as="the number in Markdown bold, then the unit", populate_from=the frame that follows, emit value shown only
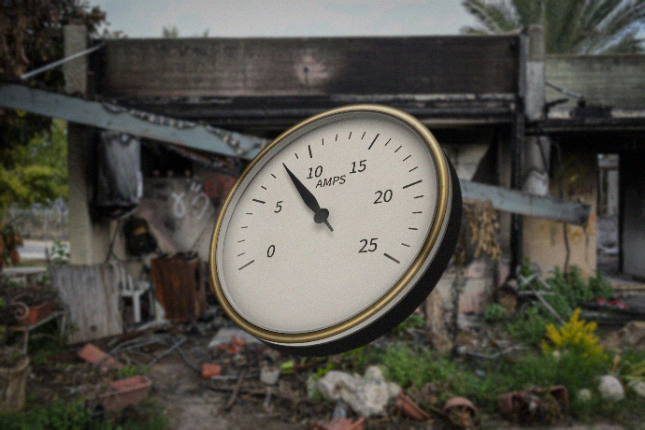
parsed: **8** A
